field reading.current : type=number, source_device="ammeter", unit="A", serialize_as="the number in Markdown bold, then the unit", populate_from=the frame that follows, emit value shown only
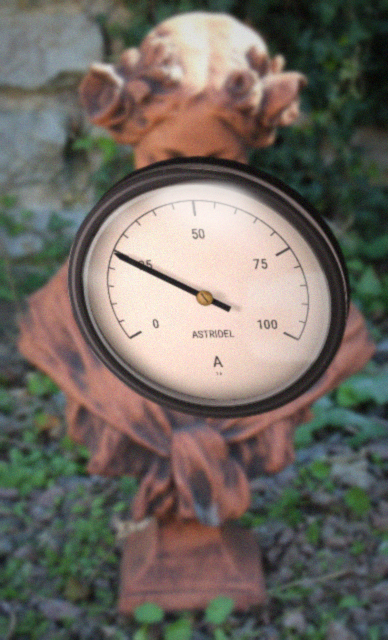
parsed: **25** A
